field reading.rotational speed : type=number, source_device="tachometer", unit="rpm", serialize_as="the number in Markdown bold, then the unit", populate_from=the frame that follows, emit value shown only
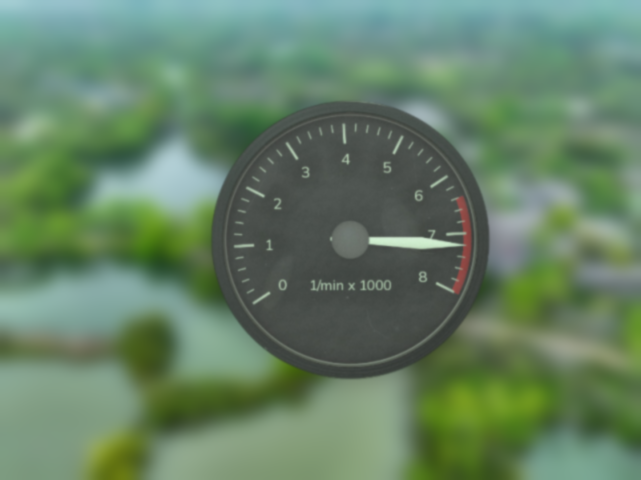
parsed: **7200** rpm
